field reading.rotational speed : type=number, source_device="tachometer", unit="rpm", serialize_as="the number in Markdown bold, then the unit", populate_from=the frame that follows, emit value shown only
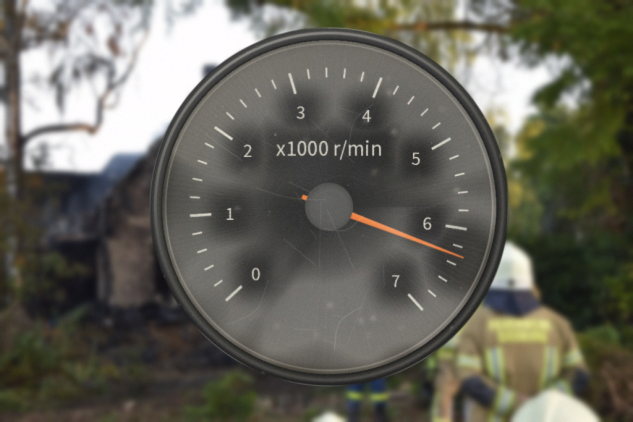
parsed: **6300** rpm
